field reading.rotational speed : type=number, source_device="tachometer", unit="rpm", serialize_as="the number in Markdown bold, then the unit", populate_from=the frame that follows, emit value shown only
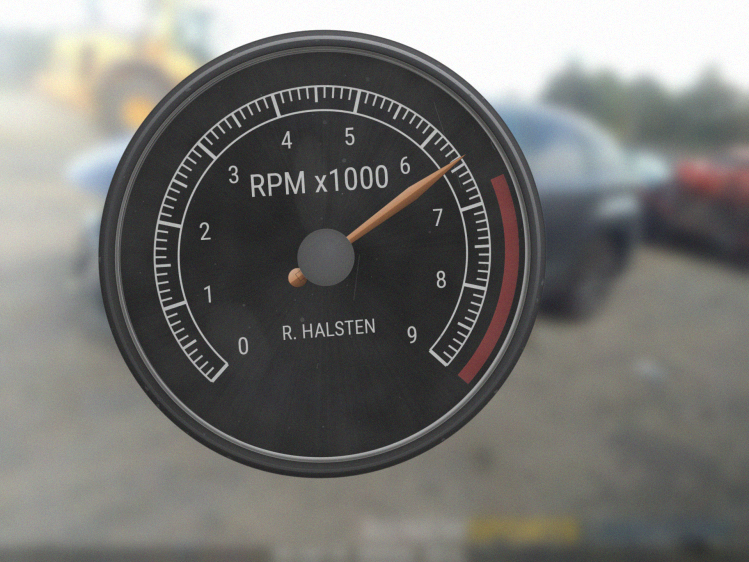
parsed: **6400** rpm
